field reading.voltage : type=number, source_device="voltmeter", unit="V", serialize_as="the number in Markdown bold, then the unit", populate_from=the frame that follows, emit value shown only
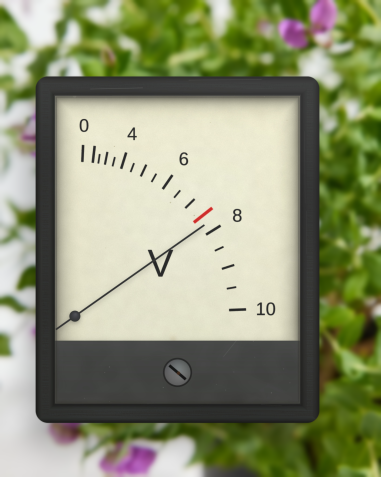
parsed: **7.75** V
